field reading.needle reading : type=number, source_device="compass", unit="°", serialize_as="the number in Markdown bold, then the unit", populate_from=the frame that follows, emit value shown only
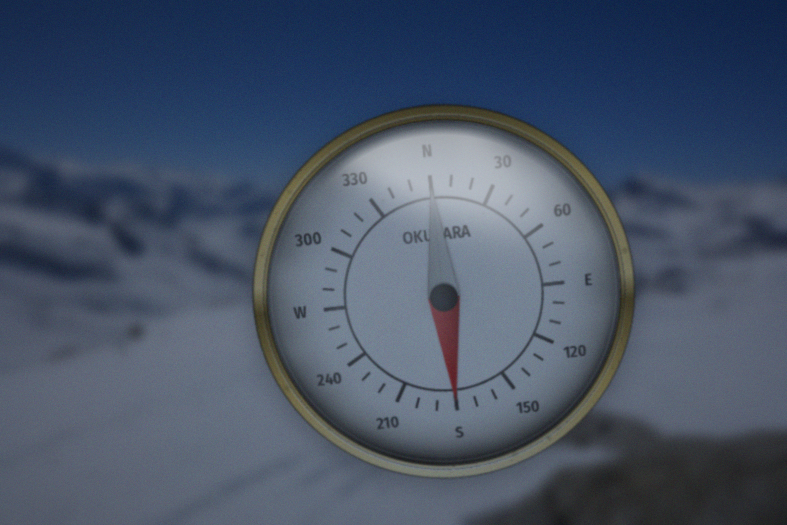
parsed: **180** °
